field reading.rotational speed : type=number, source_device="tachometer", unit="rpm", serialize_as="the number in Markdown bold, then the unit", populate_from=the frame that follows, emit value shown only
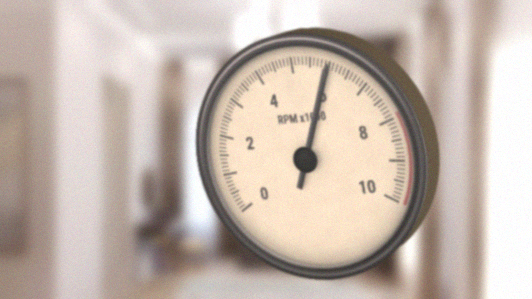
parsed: **6000** rpm
